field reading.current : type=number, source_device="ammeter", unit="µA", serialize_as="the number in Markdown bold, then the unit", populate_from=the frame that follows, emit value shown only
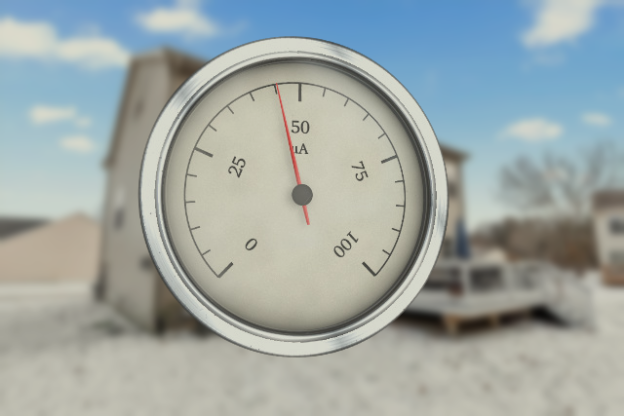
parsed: **45** µA
